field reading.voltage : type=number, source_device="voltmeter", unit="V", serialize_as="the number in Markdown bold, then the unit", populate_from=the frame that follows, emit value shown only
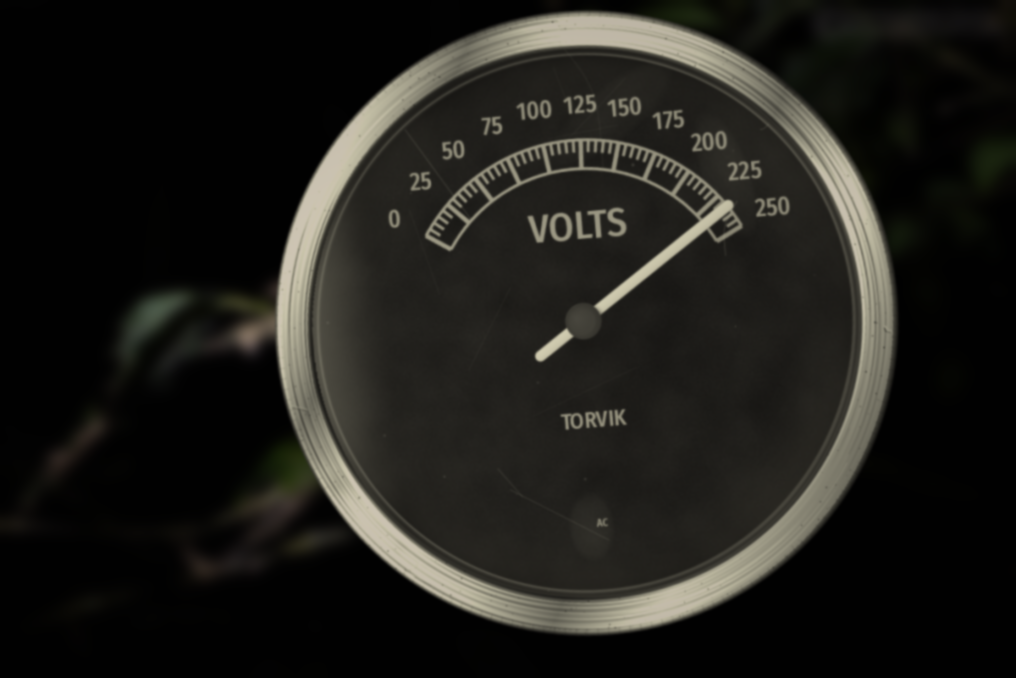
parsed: **235** V
